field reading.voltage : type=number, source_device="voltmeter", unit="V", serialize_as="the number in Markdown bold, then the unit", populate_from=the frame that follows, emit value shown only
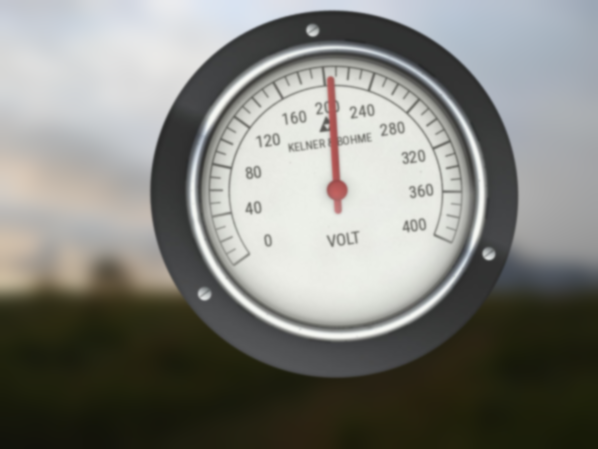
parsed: **205** V
